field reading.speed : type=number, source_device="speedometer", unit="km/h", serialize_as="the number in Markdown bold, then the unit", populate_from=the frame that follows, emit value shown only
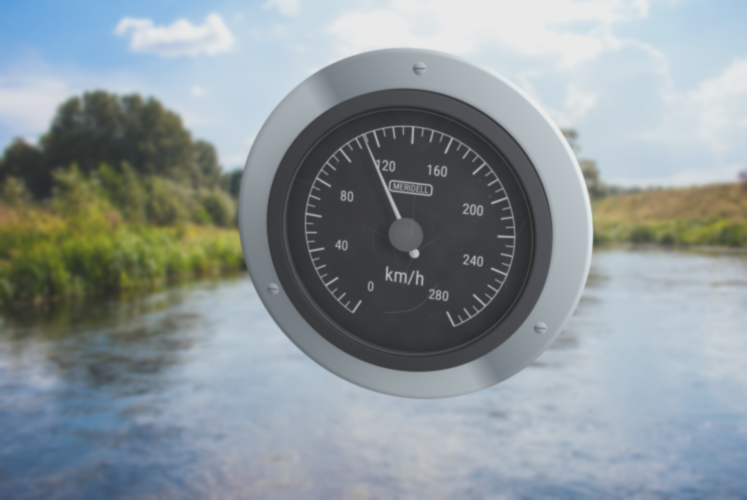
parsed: **115** km/h
